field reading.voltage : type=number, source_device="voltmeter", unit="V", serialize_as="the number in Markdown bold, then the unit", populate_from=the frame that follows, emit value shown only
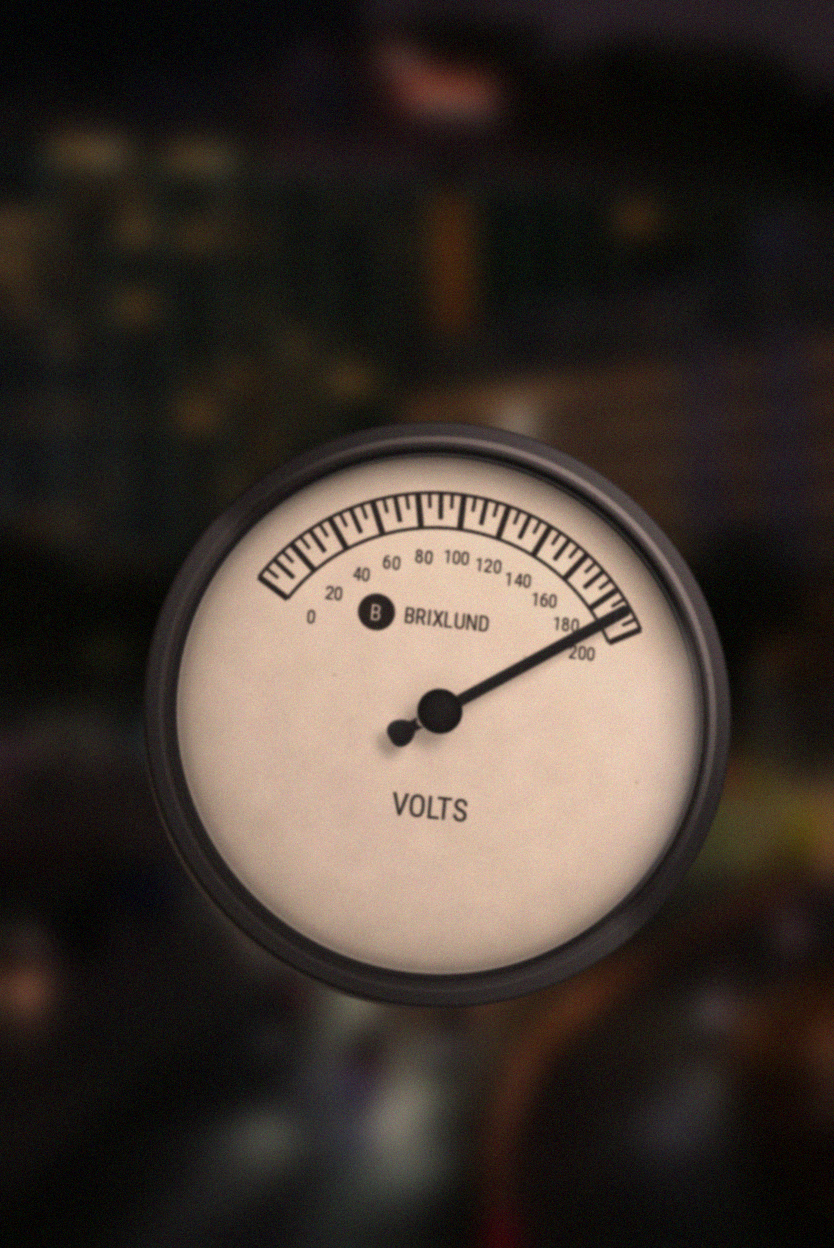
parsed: **190** V
